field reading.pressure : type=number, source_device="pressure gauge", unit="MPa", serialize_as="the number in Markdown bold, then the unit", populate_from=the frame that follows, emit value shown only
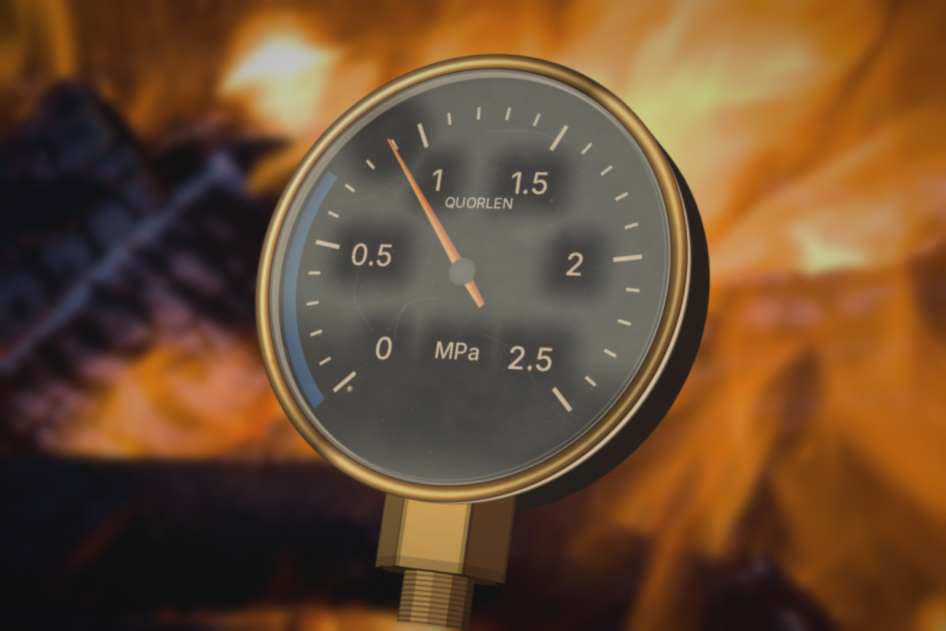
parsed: **0.9** MPa
